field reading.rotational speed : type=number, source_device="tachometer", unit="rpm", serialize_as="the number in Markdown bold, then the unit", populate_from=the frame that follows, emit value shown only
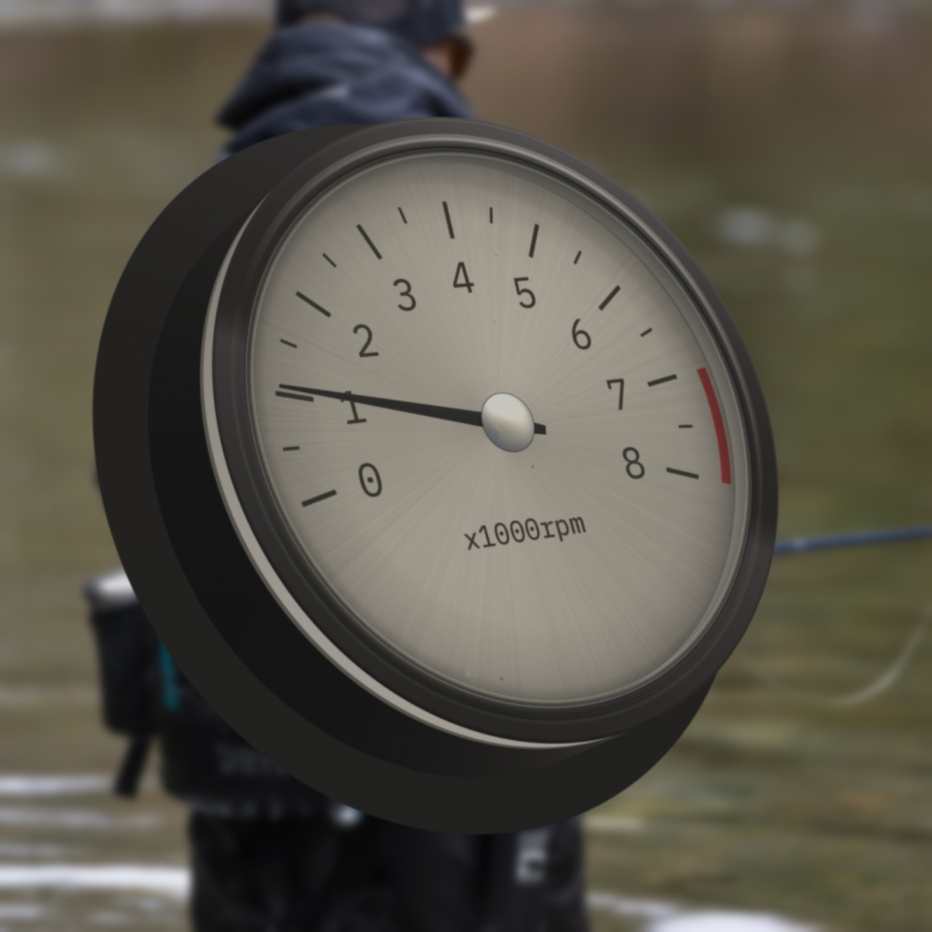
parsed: **1000** rpm
